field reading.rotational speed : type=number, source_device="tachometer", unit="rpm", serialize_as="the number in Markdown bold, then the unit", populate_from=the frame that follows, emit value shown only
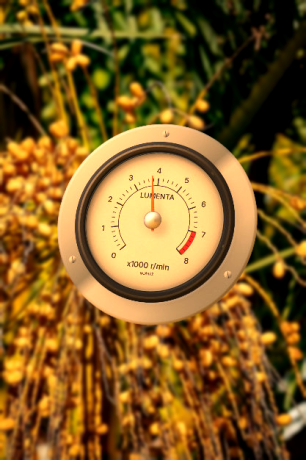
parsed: **3800** rpm
